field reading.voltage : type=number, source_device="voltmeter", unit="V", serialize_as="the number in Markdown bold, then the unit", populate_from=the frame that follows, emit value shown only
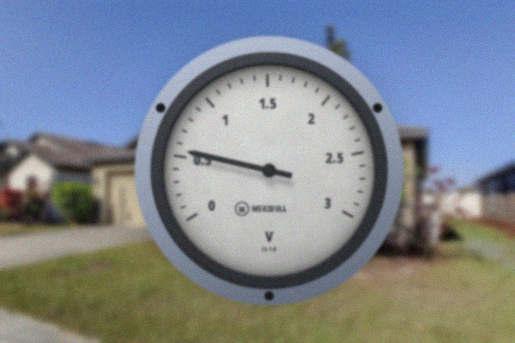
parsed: **0.55** V
